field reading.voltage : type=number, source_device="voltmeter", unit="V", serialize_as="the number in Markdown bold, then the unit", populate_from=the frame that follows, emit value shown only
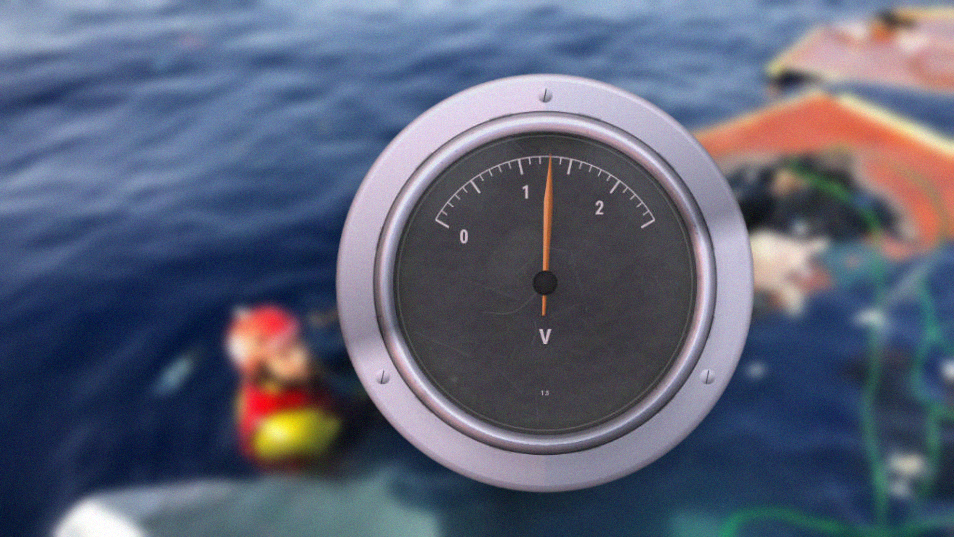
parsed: **1.3** V
